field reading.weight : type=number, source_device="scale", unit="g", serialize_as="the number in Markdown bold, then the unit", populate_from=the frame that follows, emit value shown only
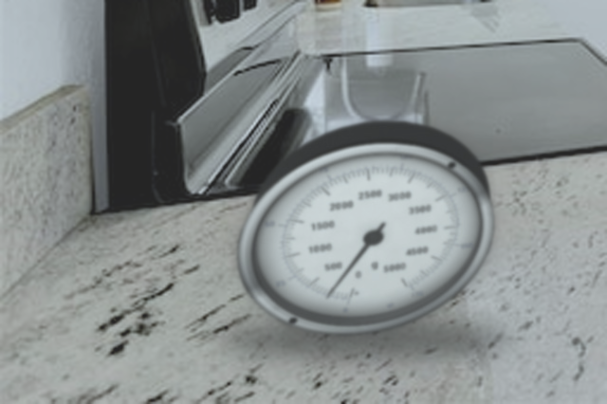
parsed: **250** g
